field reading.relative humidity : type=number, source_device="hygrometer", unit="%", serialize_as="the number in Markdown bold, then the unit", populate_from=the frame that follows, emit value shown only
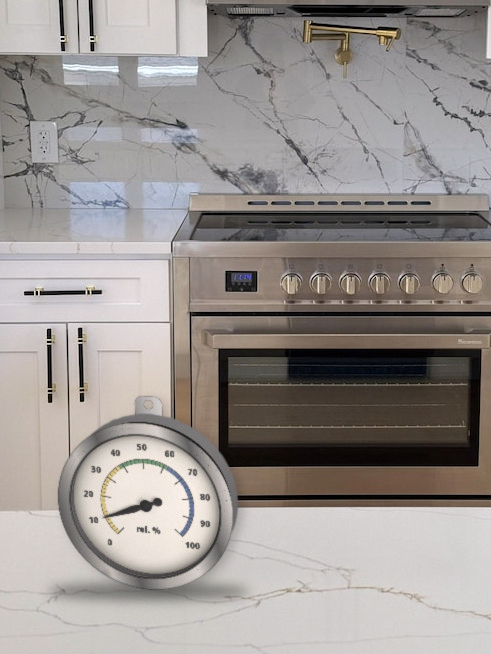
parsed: **10** %
